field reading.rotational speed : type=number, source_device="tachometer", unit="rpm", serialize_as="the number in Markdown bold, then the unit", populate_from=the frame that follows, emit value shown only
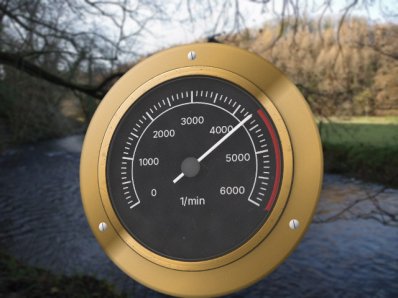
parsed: **4300** rpm
